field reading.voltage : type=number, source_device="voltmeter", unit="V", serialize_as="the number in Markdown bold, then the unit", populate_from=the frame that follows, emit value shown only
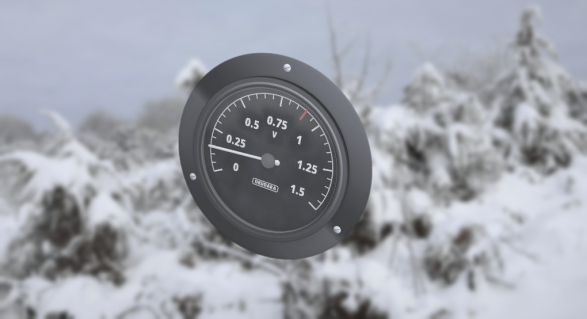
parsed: **0.15** V
